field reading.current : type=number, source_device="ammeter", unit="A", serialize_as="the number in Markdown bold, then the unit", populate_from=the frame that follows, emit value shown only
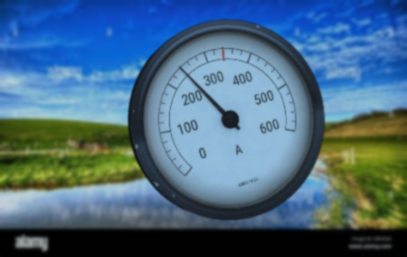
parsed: **240** A
